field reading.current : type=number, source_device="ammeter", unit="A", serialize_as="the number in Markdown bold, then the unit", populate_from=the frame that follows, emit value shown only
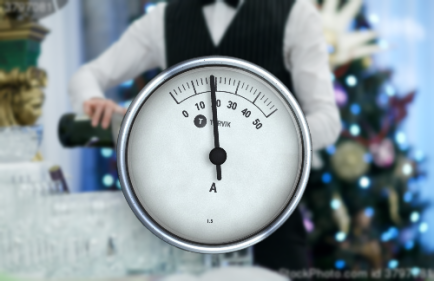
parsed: **18** A
